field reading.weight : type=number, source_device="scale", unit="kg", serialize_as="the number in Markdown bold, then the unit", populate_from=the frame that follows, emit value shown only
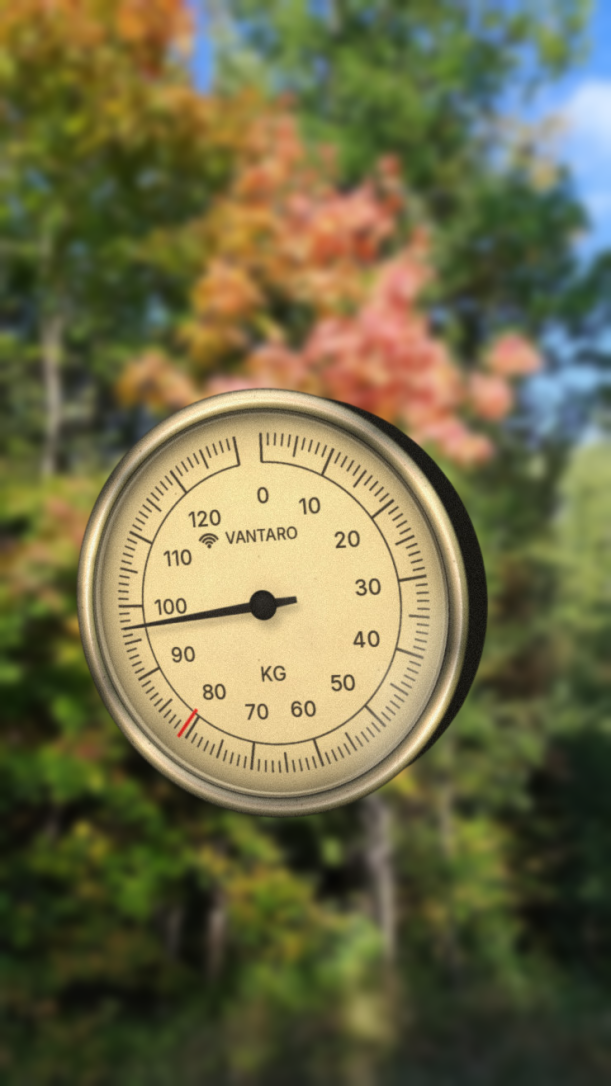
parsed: **97** kg
